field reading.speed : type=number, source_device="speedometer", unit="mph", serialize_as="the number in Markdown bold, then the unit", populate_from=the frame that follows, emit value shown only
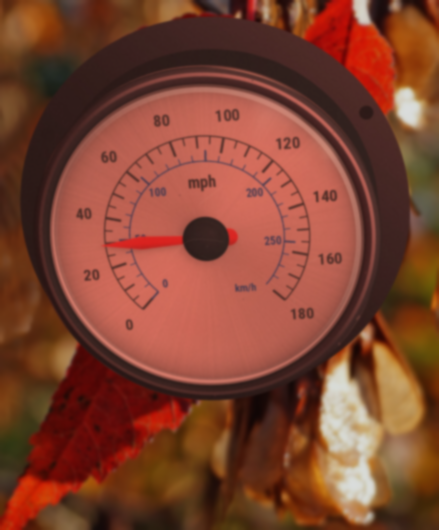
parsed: **30** mph
